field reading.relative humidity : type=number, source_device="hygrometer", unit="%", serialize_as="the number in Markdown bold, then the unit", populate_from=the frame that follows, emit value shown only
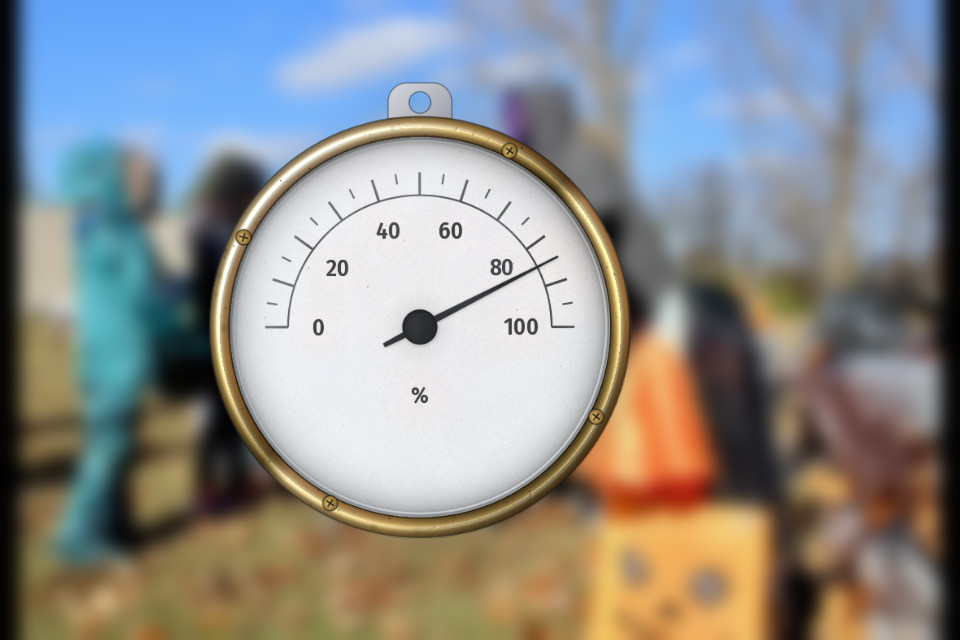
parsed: **85** %
